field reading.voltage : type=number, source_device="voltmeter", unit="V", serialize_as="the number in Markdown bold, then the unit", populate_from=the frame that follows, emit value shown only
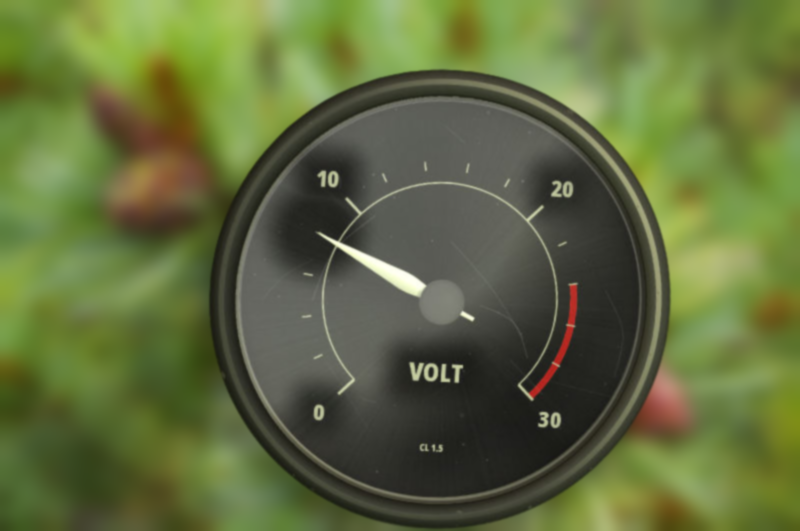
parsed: **8** V
